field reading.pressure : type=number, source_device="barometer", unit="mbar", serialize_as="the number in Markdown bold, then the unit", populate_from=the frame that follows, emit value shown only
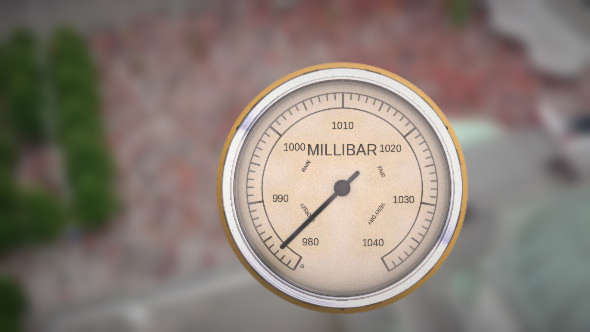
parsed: **983** mbar
